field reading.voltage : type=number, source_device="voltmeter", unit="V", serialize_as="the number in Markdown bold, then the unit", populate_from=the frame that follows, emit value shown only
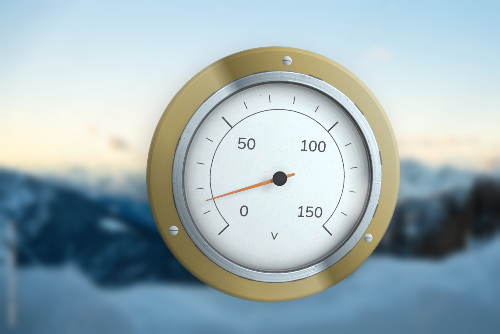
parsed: **15** V
